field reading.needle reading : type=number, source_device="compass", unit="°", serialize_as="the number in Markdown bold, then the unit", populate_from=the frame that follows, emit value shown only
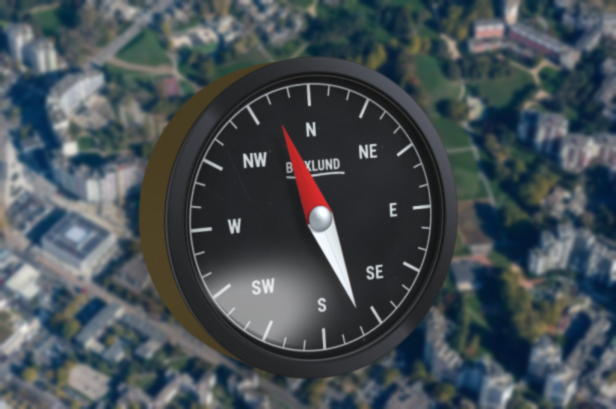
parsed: **340** °
